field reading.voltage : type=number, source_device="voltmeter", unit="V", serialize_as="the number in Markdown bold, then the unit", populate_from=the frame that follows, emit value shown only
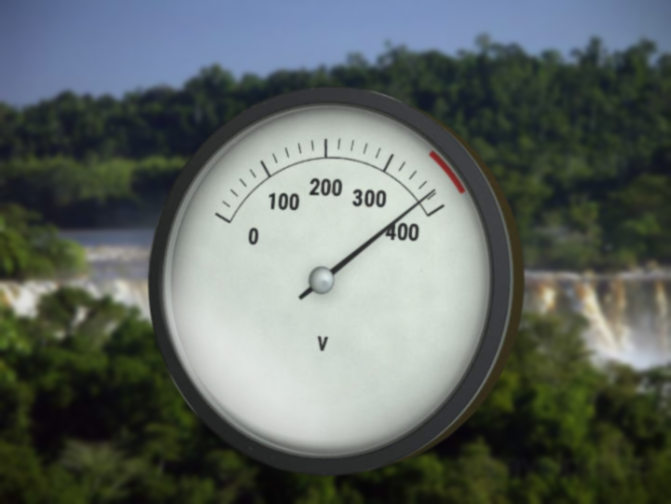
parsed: **380** V
